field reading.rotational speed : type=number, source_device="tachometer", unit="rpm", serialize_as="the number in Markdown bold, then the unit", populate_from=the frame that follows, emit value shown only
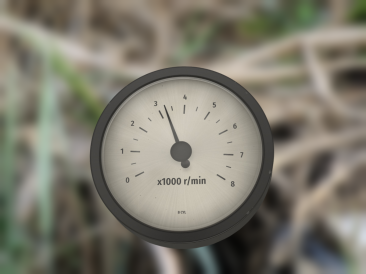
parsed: **3250** rpm
